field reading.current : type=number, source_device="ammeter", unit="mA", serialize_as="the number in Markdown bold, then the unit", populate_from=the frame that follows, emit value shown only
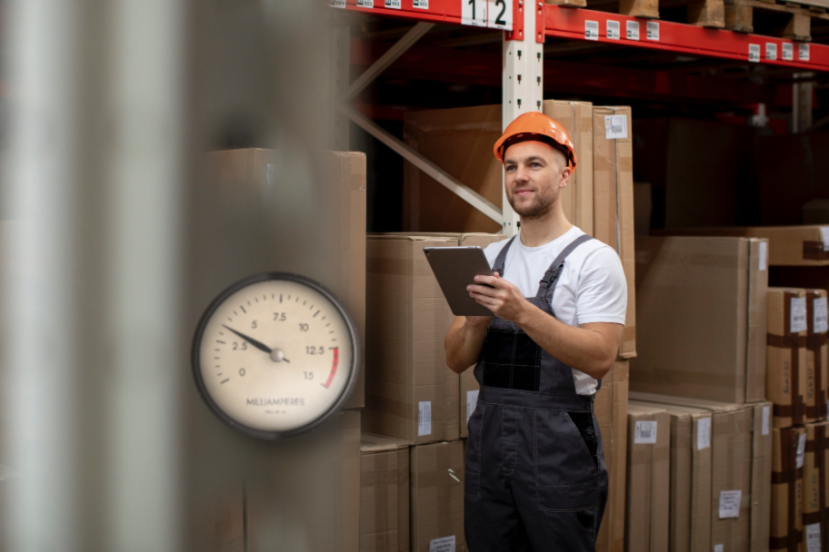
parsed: **3.5** mA
